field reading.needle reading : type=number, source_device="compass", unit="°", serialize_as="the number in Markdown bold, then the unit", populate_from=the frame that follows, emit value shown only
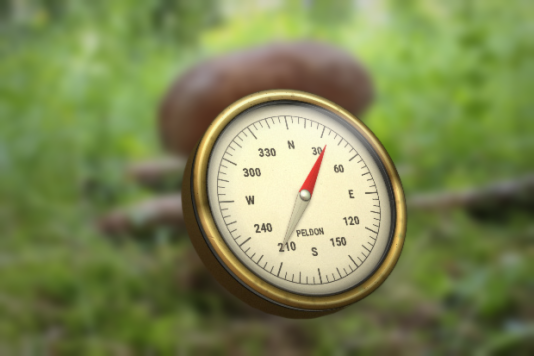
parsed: **35** °
